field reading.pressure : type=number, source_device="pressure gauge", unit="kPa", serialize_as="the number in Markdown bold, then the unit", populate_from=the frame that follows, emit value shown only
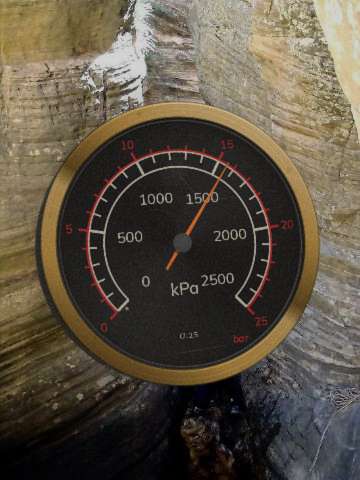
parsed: **1550** kPa
